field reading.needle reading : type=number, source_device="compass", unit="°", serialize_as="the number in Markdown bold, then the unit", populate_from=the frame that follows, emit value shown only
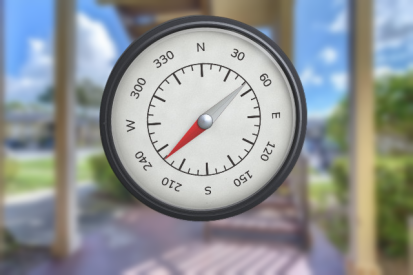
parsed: **230** °
